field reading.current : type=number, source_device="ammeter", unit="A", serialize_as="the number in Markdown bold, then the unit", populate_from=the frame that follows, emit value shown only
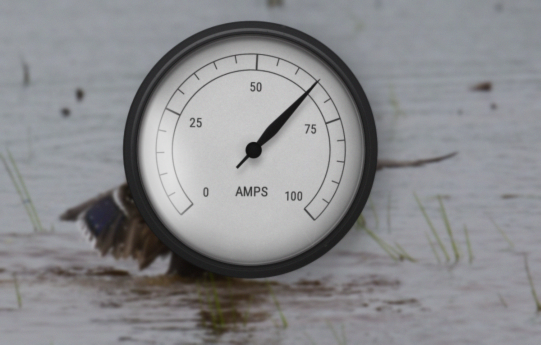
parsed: **65** A
